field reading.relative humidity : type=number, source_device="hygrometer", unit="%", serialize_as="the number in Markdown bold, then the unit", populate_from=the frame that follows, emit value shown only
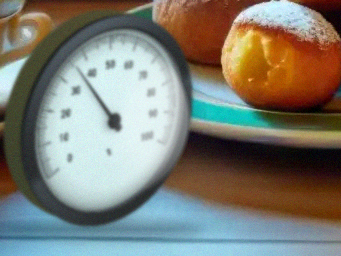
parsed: **35** %
